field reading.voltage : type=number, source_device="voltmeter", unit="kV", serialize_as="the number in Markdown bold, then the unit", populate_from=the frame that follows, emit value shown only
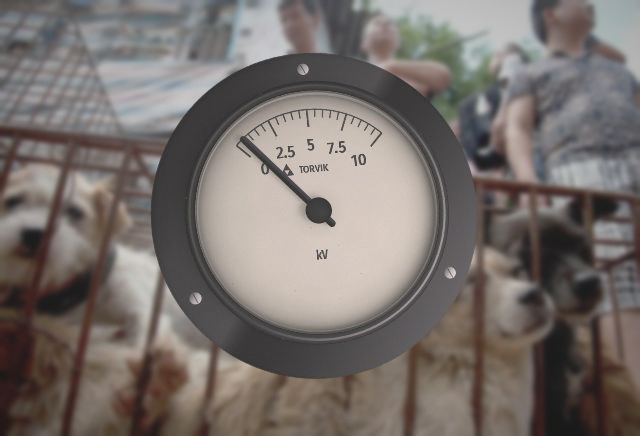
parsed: **0.5** kV
